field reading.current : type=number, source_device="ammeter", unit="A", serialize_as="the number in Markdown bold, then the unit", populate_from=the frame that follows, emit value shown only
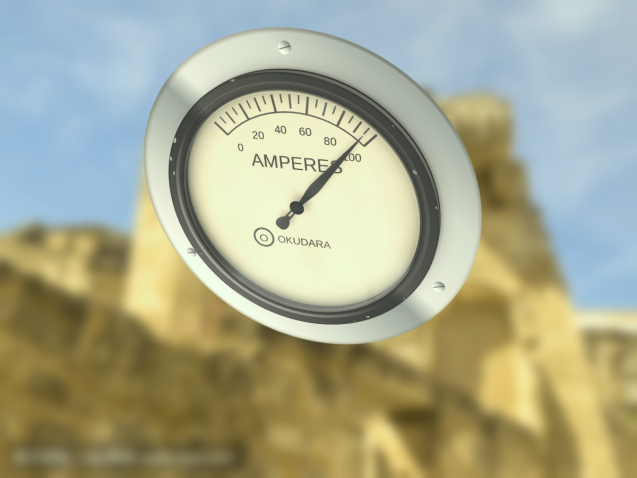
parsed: **95** A
